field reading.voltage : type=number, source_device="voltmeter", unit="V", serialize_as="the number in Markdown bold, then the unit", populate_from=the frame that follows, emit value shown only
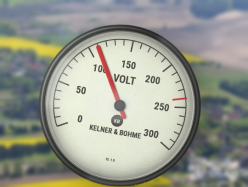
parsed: **110** V
